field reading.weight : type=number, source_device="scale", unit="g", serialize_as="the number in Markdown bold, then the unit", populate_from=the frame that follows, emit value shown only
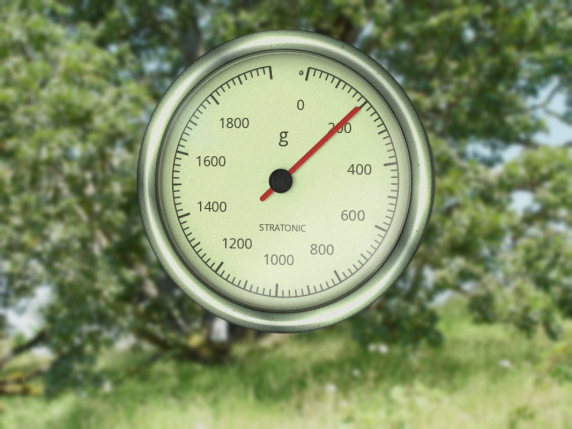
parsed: **200** g
